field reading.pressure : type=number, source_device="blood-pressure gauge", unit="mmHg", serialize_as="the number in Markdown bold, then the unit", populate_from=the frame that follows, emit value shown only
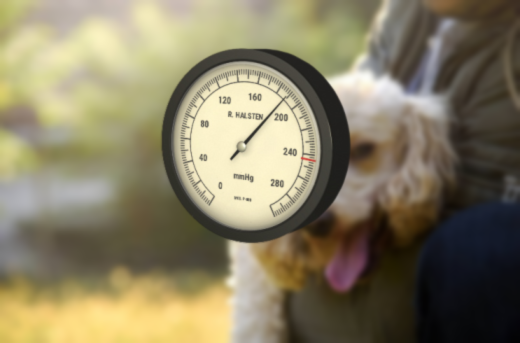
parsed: **190** mmHg
